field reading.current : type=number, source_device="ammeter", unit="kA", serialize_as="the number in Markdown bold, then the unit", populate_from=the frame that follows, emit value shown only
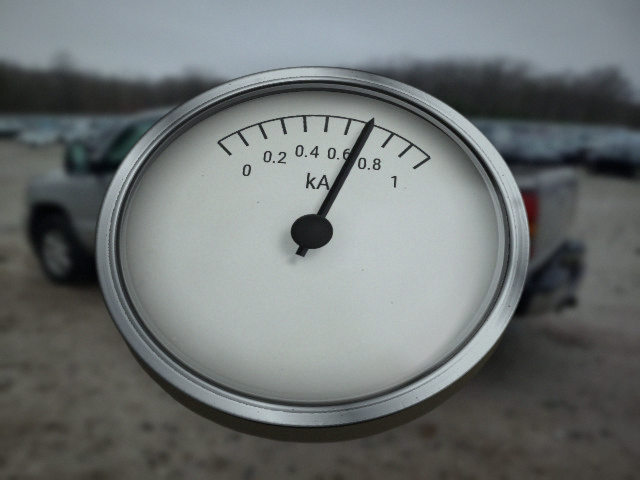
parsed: **0.7** kA
